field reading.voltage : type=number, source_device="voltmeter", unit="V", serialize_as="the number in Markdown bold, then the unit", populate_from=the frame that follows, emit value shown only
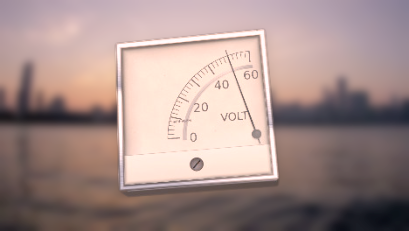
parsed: **50** V
